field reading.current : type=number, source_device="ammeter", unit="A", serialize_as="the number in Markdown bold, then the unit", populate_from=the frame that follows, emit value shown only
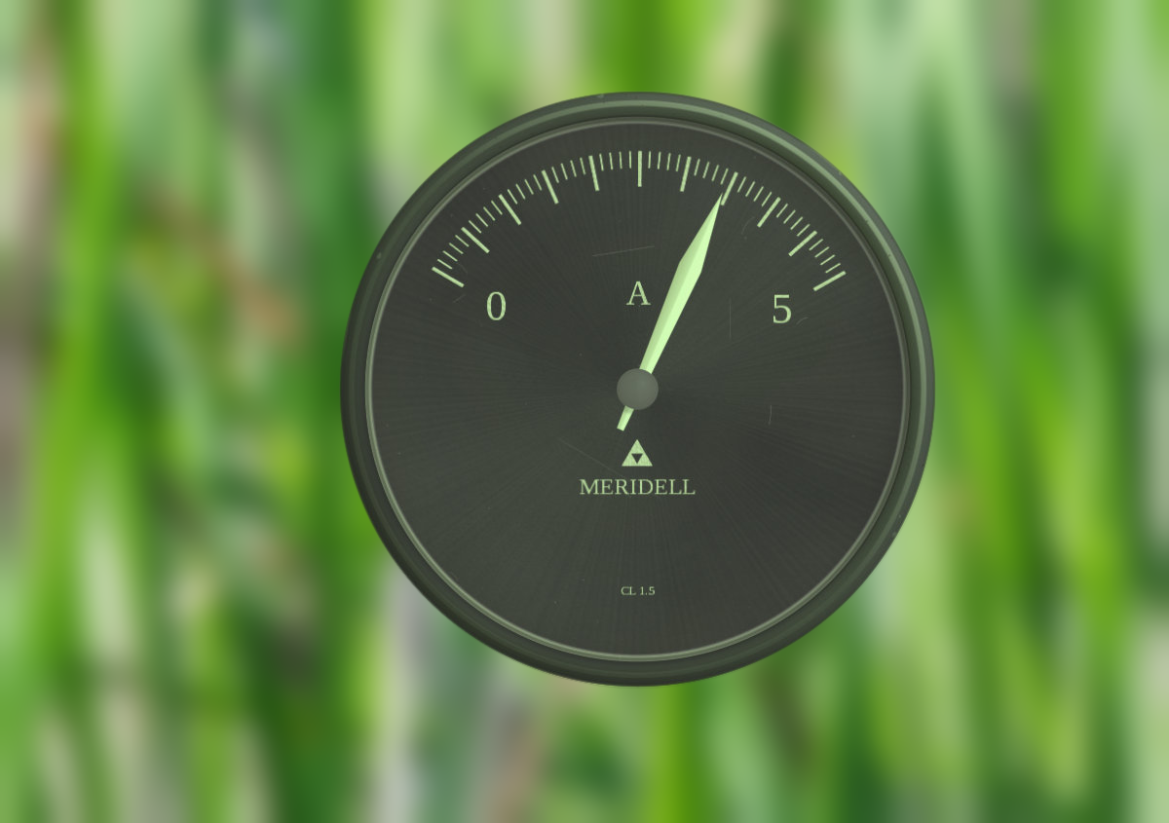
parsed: **3.45** A
